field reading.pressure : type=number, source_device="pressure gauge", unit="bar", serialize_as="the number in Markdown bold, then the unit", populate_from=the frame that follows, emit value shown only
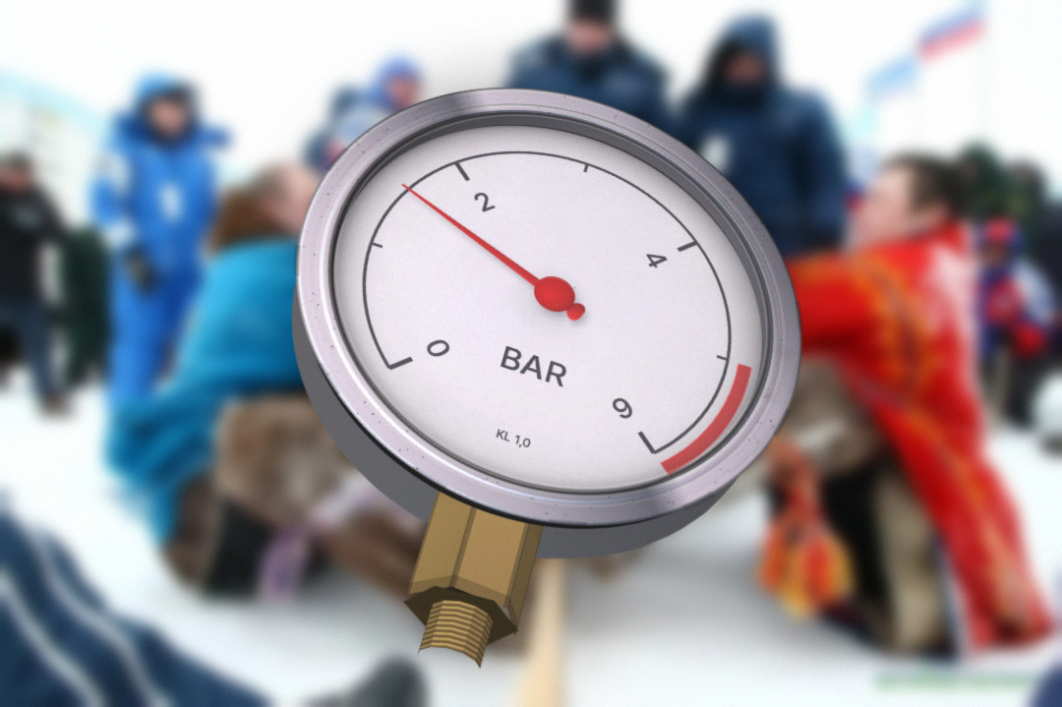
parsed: **1.5** bar
